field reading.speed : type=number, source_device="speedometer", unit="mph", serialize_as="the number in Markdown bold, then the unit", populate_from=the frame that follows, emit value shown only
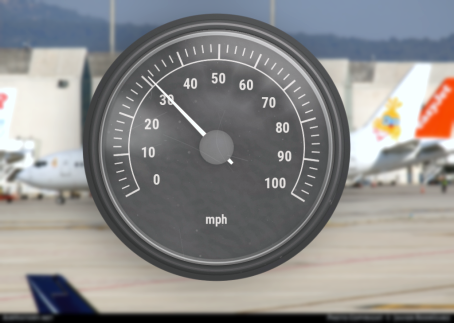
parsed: **31** mph
